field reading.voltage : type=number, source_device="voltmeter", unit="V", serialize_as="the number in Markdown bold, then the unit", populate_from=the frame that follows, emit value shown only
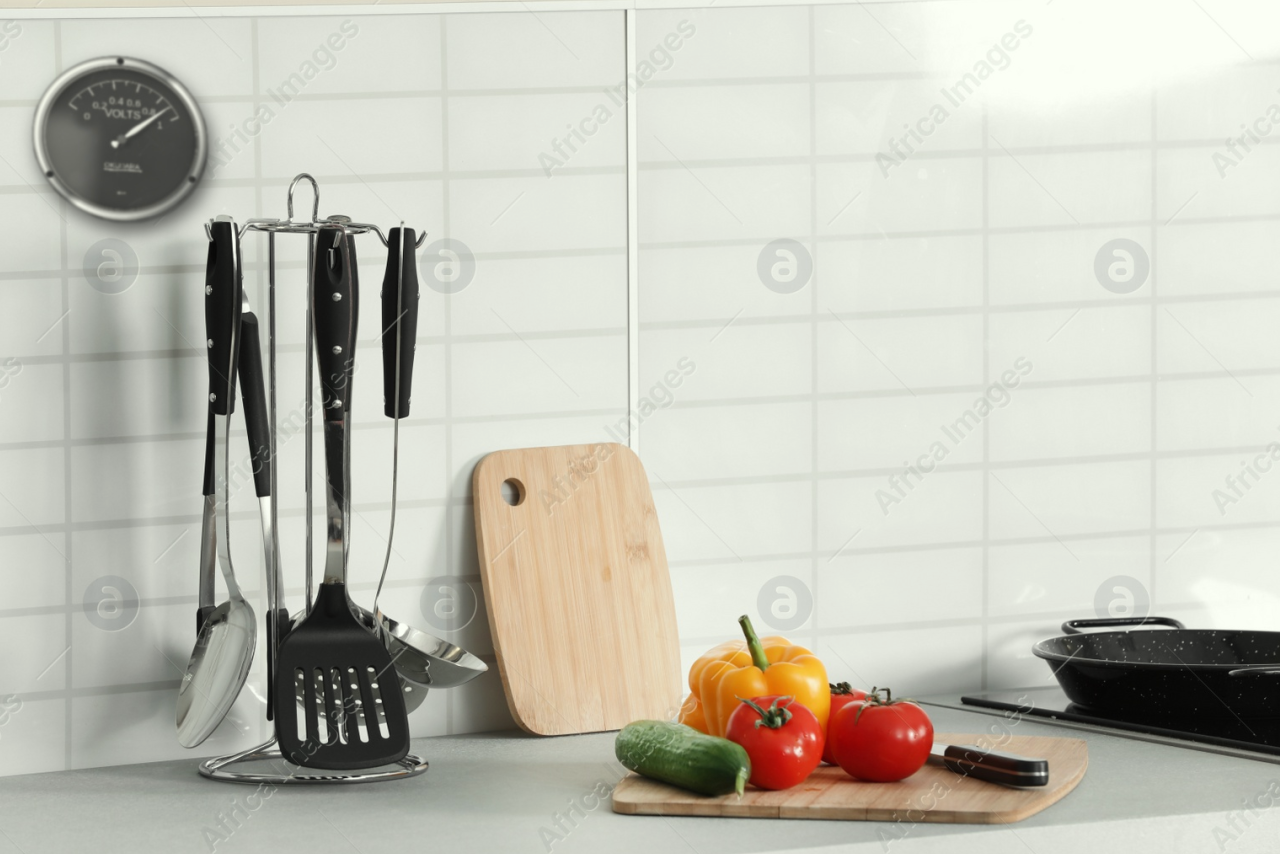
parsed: **0.9** V
